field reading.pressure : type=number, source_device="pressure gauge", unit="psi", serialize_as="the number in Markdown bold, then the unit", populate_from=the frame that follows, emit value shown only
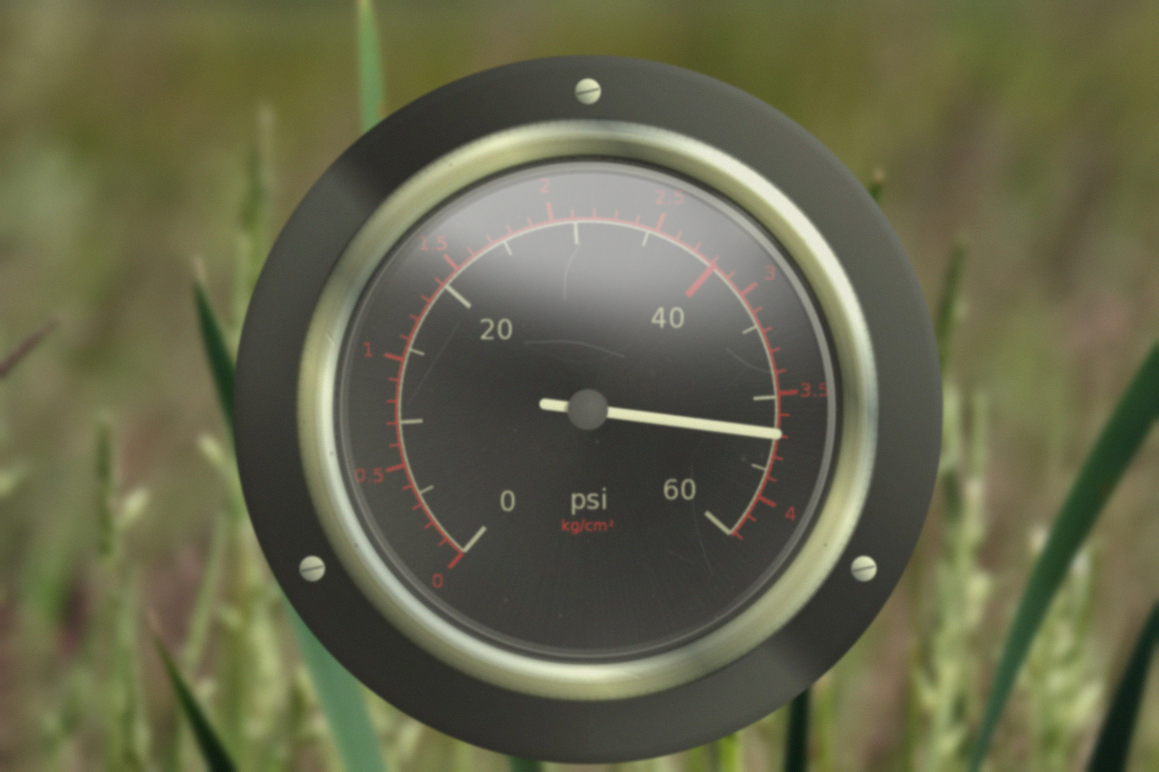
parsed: **52.5** psi
